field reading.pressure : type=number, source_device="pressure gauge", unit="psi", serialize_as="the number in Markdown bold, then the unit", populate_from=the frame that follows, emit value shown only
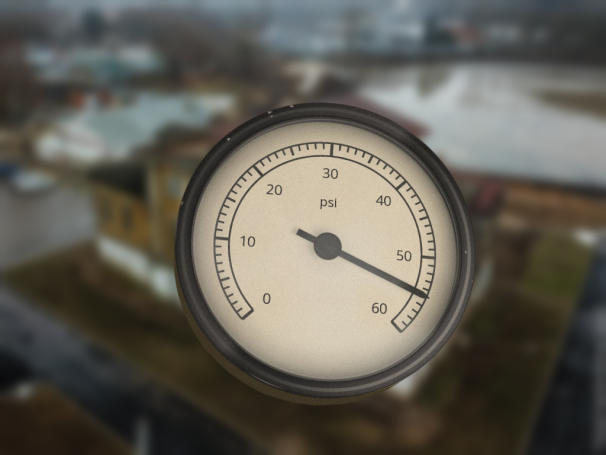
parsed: **55** psi
